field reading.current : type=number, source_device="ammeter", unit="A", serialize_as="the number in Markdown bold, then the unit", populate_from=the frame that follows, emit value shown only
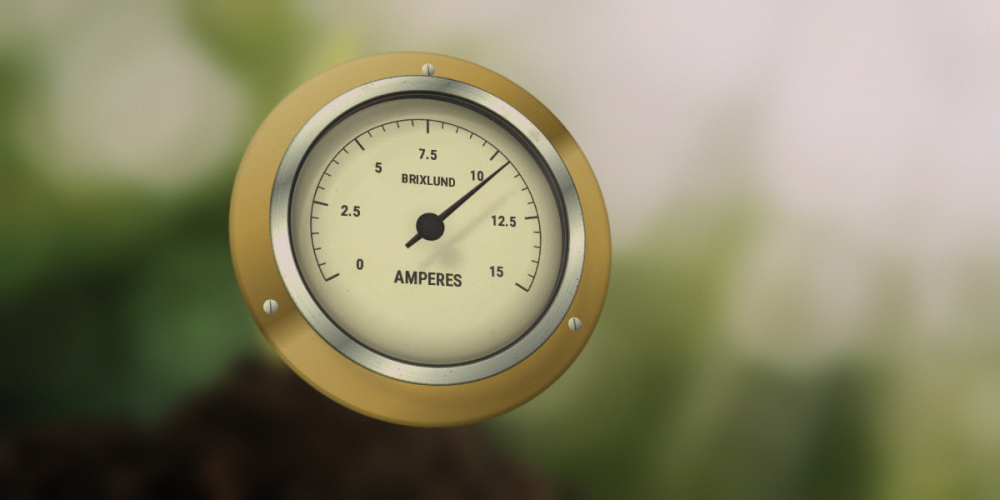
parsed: **10.5** A
